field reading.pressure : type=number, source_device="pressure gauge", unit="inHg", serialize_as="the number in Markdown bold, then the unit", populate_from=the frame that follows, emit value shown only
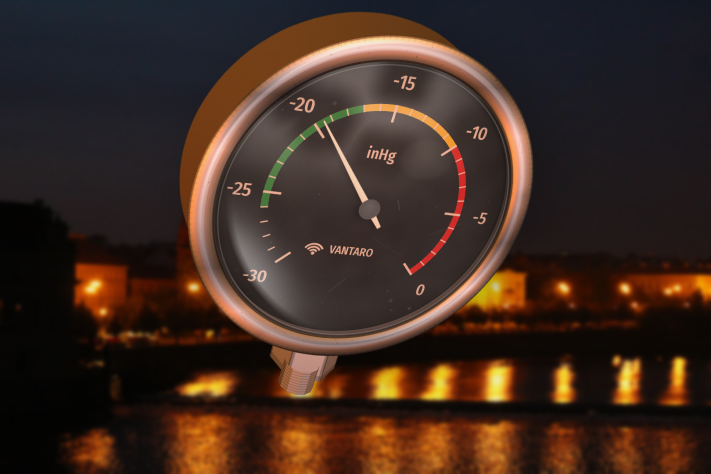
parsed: **-19.5** inHg
